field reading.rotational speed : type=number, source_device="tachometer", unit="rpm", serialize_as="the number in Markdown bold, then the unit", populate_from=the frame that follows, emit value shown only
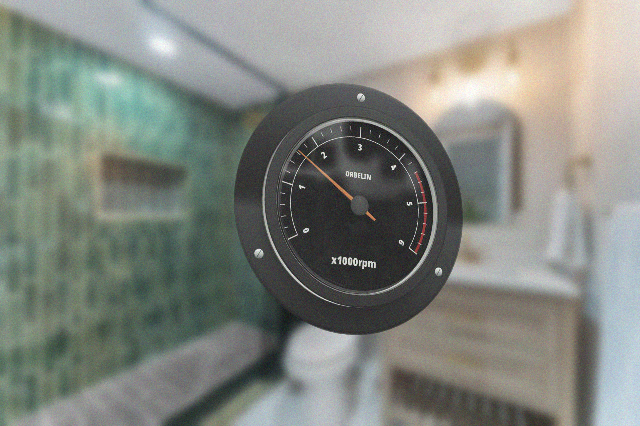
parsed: **1600** rpm
